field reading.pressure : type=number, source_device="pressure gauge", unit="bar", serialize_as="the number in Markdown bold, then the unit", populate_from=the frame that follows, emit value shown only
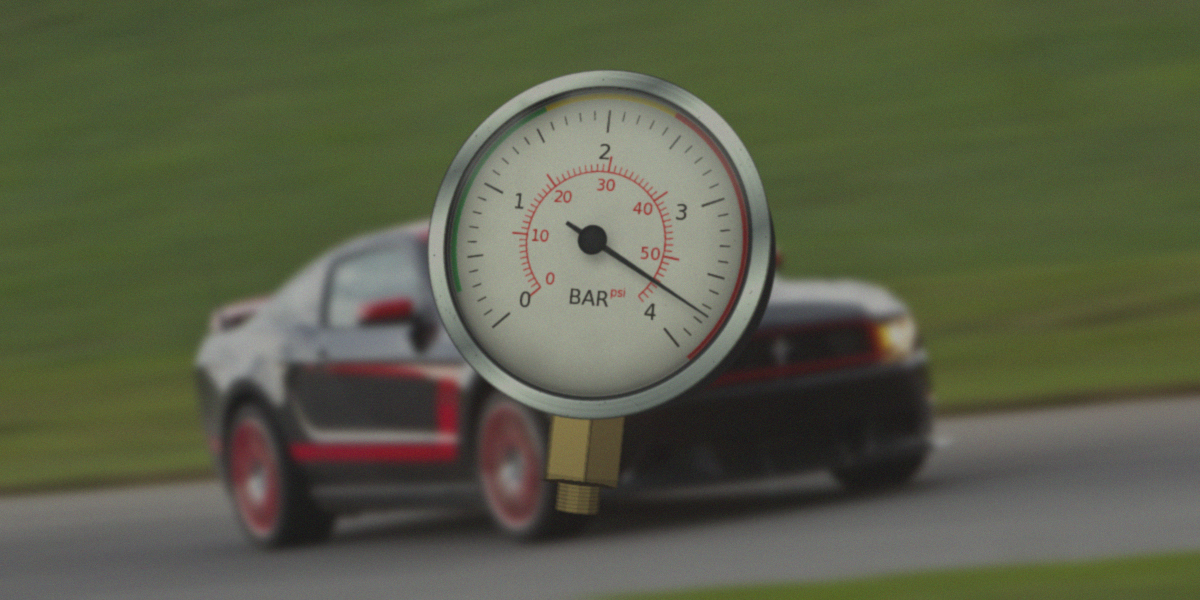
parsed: **3.75** bar
